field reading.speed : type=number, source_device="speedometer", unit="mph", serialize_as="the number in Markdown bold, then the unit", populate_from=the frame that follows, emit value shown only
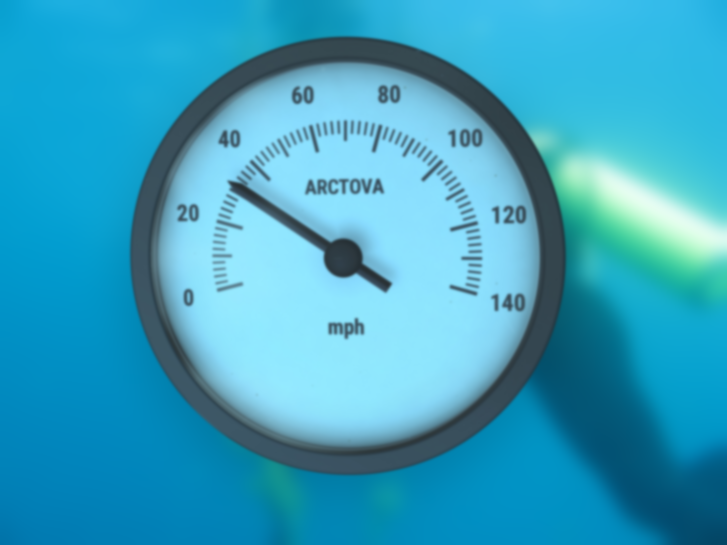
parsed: **32** mph
